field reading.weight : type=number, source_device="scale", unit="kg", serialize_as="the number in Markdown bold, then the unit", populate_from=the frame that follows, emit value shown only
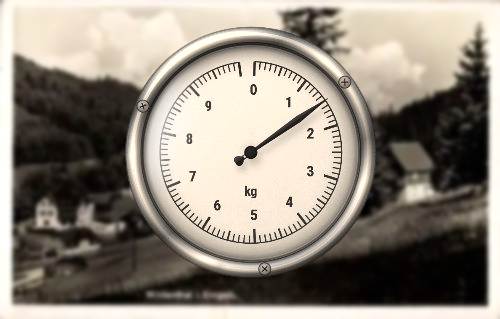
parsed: **1.5** kg
